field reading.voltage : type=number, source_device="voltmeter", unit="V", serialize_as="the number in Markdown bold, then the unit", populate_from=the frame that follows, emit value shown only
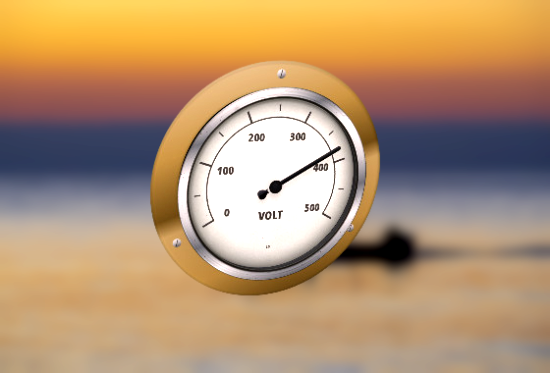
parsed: **375** V
